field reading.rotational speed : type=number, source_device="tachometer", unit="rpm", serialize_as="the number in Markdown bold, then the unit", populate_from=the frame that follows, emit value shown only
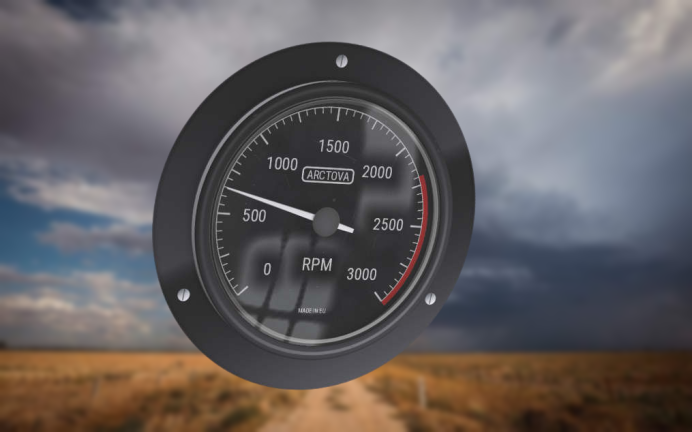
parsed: **650** rpm
